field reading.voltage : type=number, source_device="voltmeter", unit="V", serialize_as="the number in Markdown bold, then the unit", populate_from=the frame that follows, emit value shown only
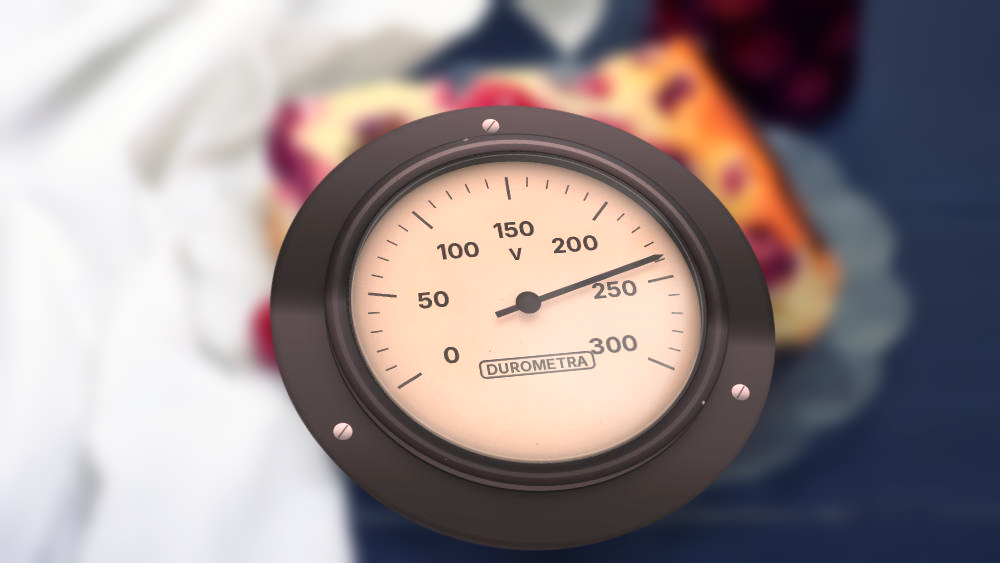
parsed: **240** V
